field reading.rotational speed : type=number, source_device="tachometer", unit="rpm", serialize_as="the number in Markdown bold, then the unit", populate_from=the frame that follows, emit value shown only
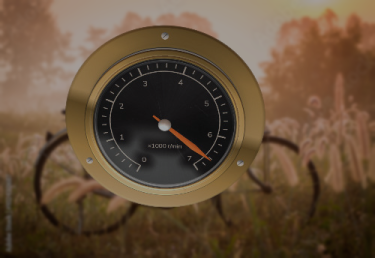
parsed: **6600** rpm
